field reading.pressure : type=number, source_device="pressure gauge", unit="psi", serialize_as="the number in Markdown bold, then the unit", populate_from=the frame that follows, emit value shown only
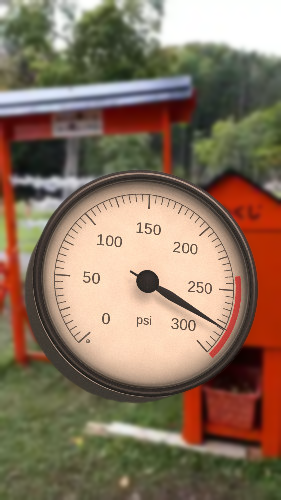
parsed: **280** psi
